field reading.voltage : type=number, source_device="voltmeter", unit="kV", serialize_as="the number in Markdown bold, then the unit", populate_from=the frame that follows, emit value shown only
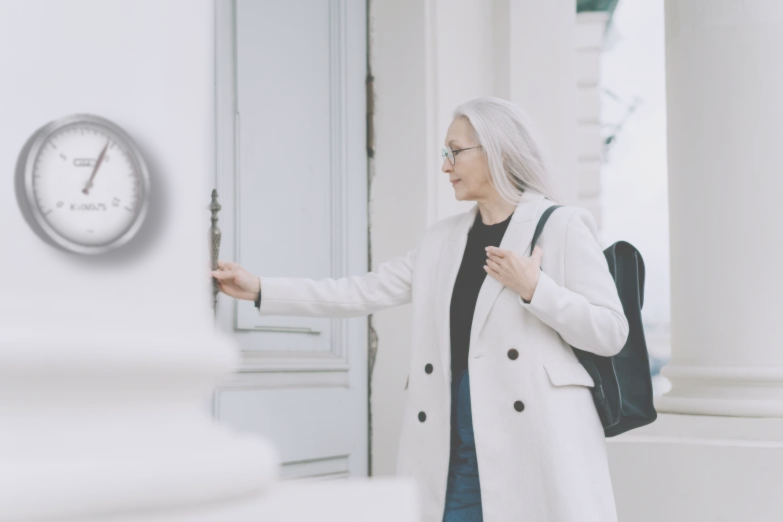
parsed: **9.5** kV
